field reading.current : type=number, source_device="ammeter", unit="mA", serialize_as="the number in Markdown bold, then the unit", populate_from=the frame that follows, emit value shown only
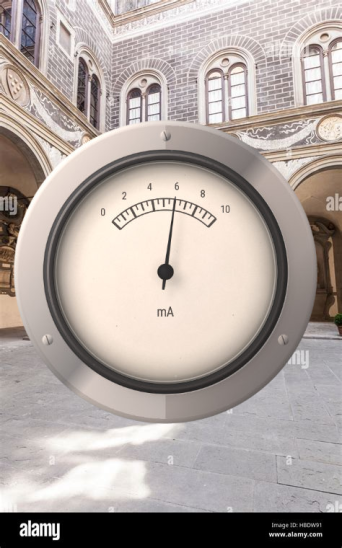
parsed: **6** mA
